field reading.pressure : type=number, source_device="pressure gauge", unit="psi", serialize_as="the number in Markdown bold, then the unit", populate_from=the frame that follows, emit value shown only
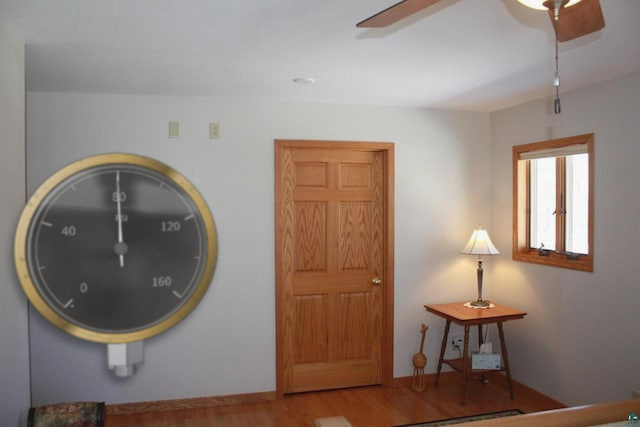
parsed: **80** psi
